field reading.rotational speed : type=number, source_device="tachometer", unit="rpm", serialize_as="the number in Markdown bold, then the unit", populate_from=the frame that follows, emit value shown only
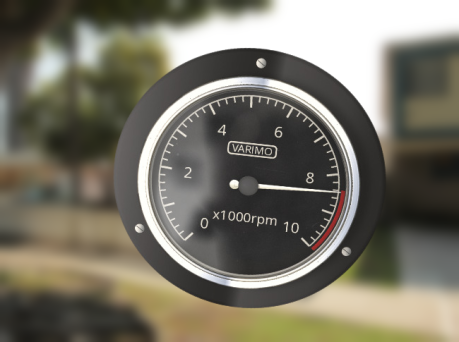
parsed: **8400** rpm
